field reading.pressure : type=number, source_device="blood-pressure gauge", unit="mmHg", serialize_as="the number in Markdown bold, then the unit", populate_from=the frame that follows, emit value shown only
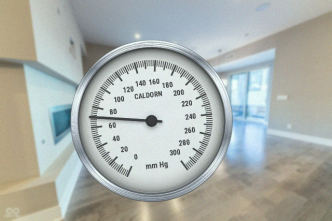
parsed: **70** mmHg
